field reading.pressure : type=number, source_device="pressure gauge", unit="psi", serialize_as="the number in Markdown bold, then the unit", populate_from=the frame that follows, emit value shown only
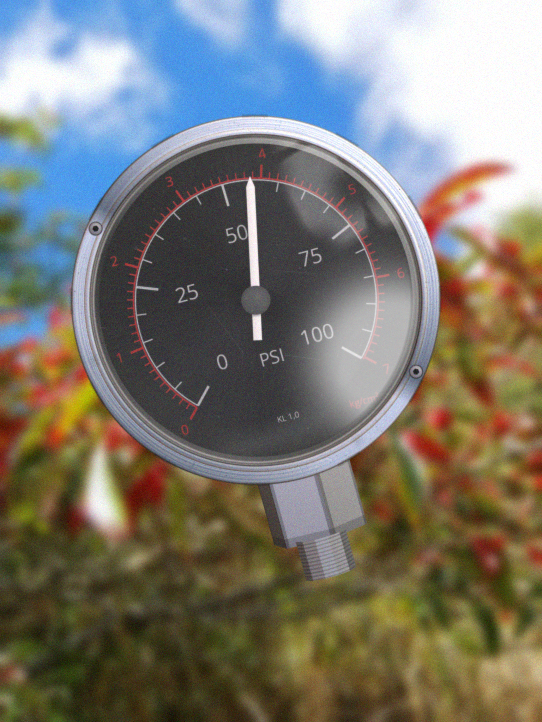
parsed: **55** psi
